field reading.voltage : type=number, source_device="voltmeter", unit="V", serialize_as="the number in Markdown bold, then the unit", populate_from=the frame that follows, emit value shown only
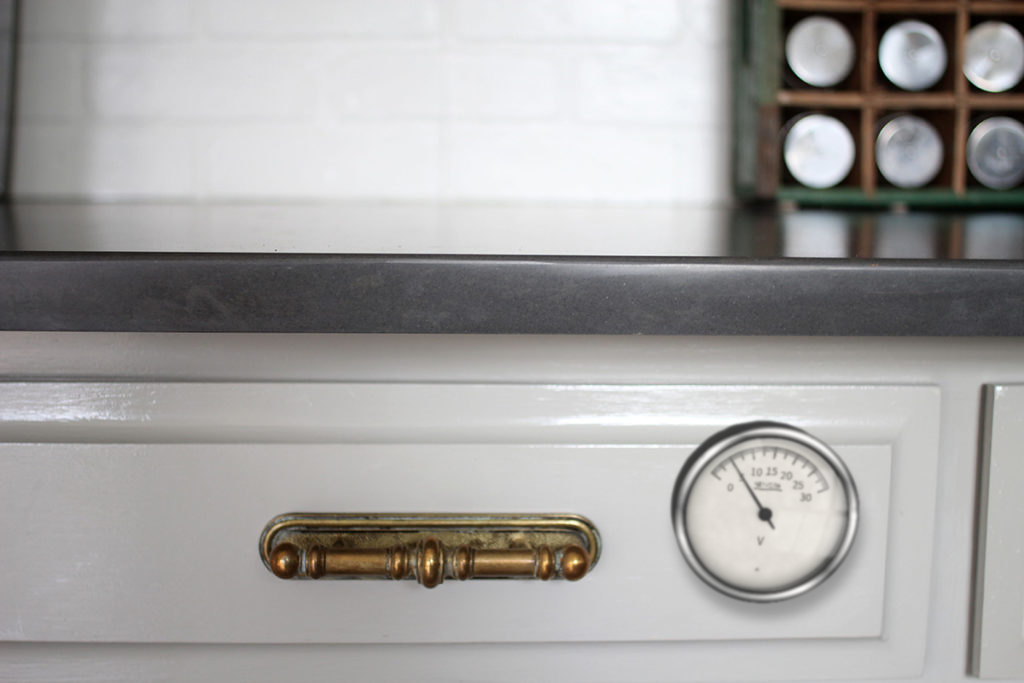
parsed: **5** V
